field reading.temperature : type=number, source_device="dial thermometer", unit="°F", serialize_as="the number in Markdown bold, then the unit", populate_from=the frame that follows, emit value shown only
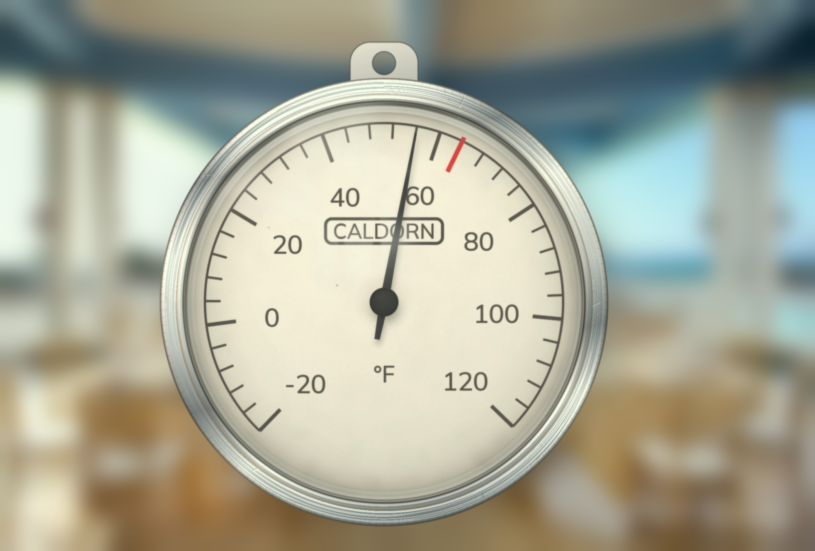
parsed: **56** °F
